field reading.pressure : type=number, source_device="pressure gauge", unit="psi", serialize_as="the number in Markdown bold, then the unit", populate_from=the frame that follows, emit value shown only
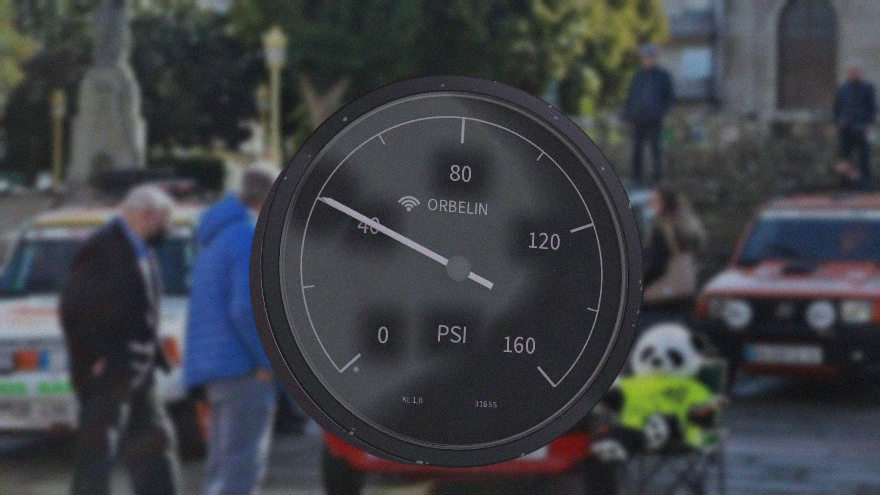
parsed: **40** psi
